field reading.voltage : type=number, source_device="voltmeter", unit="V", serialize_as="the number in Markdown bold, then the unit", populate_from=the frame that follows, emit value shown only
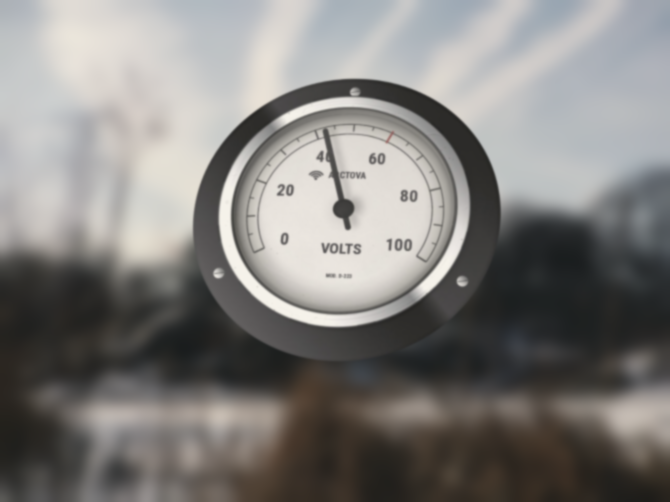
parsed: **42.5** V
